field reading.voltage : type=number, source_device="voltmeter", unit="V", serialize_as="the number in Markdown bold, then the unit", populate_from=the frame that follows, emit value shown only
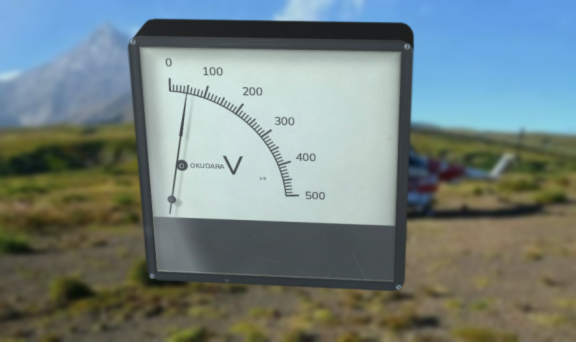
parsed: **50** V
